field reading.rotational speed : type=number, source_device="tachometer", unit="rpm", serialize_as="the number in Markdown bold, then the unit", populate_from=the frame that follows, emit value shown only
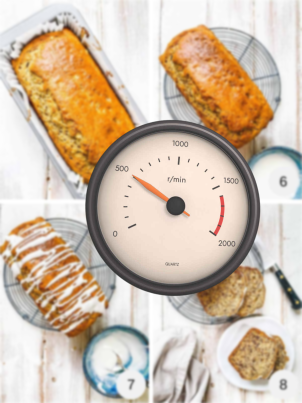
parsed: **500** rpm
